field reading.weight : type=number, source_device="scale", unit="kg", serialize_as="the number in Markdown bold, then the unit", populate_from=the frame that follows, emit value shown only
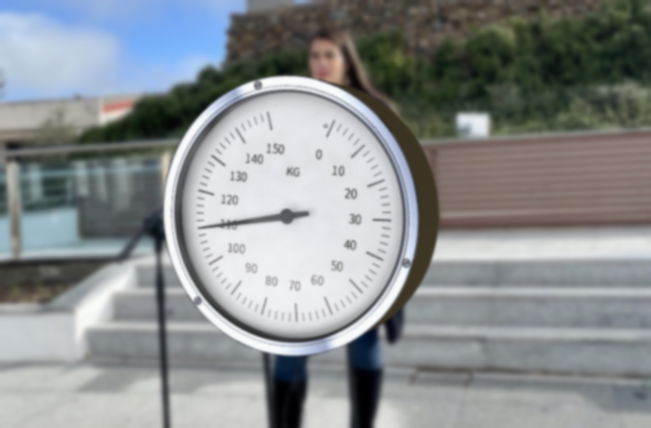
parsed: **110** kg
